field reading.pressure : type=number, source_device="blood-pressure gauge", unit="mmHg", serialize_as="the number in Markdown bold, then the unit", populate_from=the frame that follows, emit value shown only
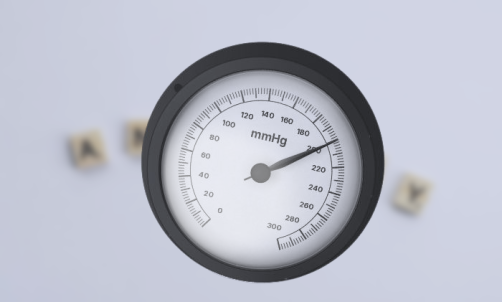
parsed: **200** mmHg
